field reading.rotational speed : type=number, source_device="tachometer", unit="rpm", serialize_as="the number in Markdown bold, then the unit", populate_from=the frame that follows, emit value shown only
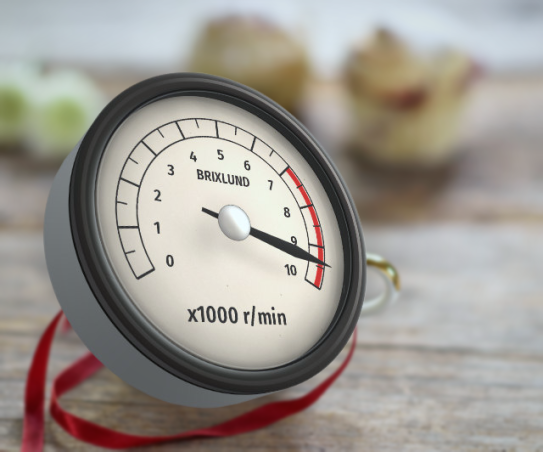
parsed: **9500** rpm
